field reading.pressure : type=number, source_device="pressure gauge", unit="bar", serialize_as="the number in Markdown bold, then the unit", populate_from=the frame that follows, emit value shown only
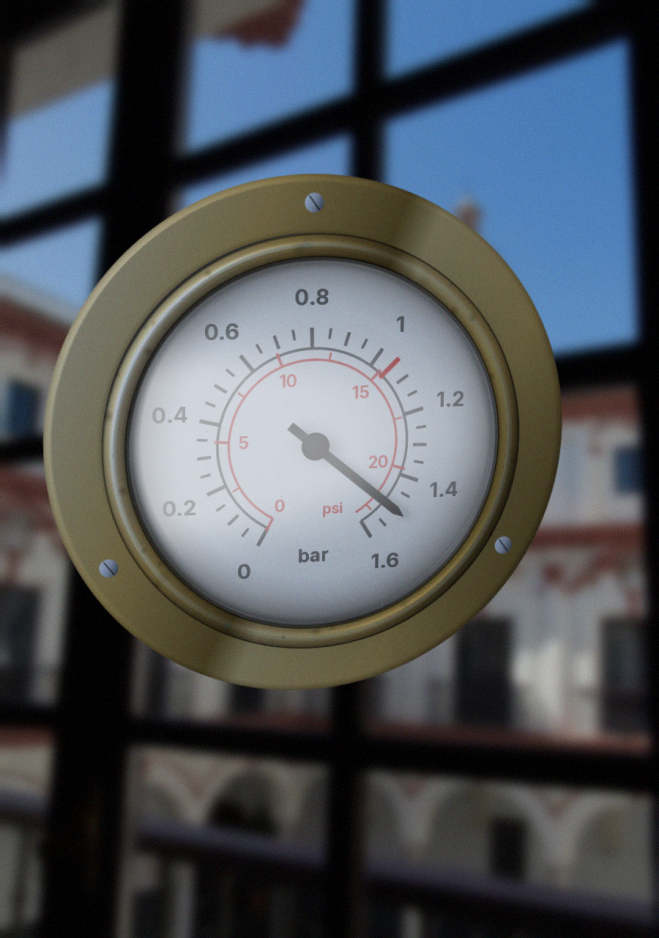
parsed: **1.5** bar
